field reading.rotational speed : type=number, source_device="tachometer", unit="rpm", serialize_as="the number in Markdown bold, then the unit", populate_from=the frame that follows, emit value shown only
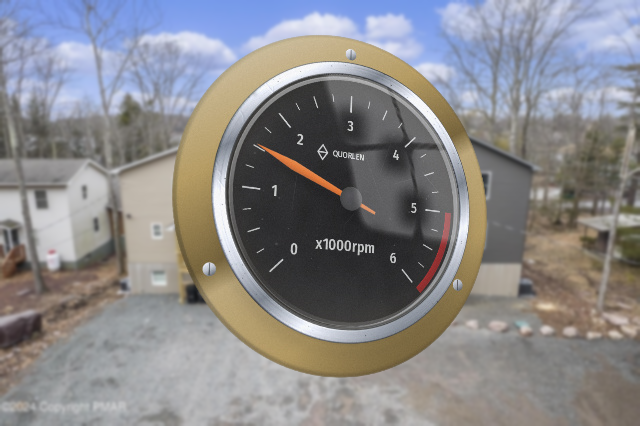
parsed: **1500** rpm
